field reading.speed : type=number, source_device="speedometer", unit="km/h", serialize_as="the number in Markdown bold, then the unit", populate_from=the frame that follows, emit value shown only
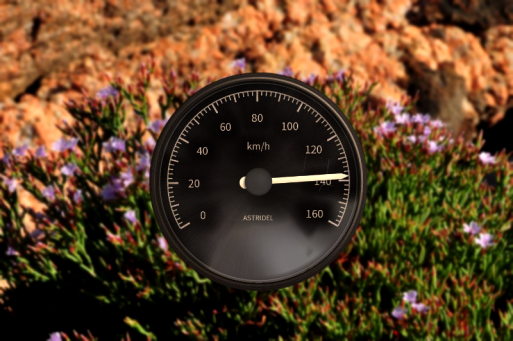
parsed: **138** km/h
